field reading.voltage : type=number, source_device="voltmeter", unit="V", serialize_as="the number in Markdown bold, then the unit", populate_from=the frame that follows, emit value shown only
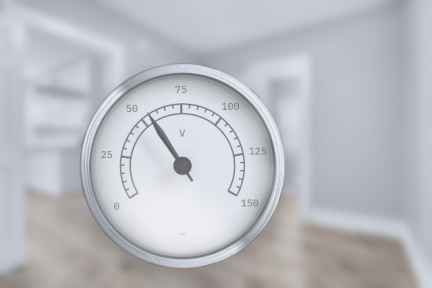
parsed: **55** V
